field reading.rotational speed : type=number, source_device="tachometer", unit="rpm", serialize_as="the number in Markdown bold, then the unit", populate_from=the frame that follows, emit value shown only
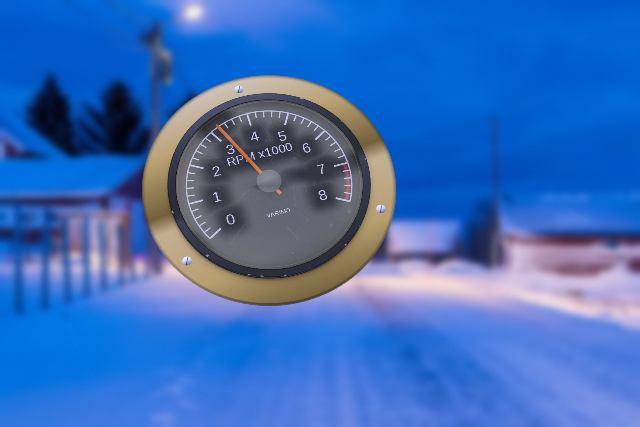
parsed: **3200** rpm
